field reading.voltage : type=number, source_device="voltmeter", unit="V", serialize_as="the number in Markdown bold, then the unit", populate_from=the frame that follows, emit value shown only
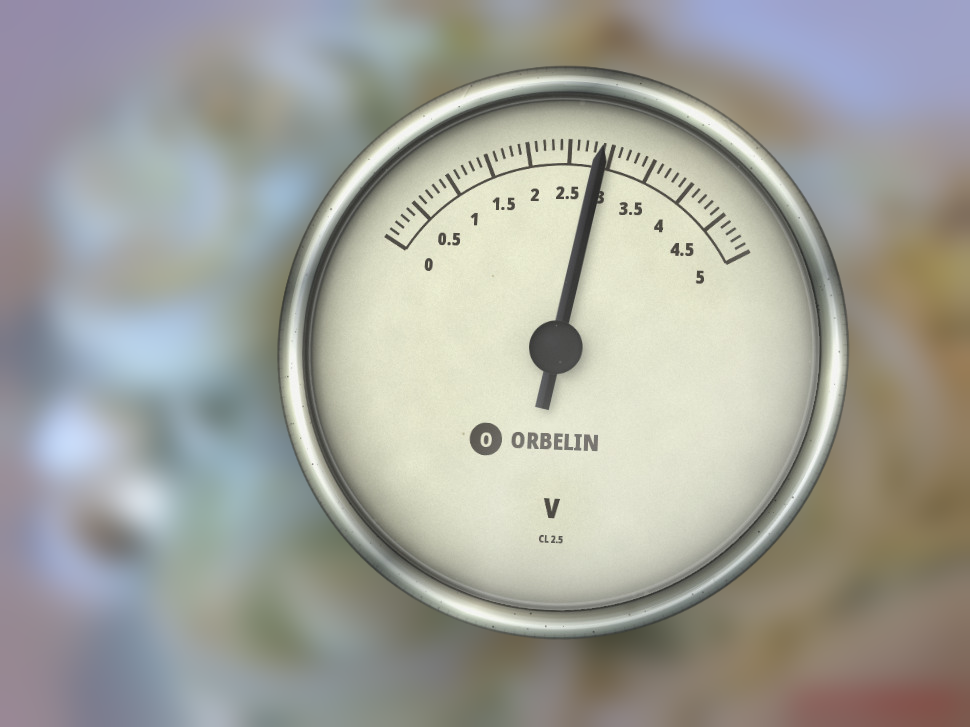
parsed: **2.9** V
